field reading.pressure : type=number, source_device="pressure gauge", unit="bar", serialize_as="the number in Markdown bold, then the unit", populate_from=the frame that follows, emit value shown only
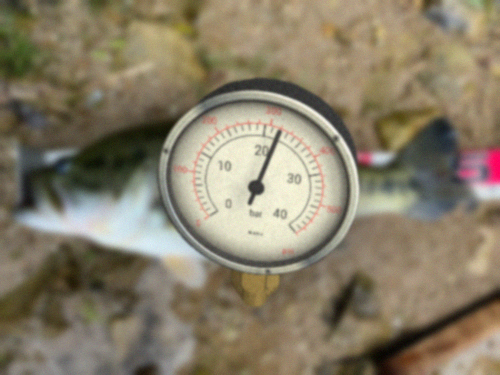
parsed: **22** bar
